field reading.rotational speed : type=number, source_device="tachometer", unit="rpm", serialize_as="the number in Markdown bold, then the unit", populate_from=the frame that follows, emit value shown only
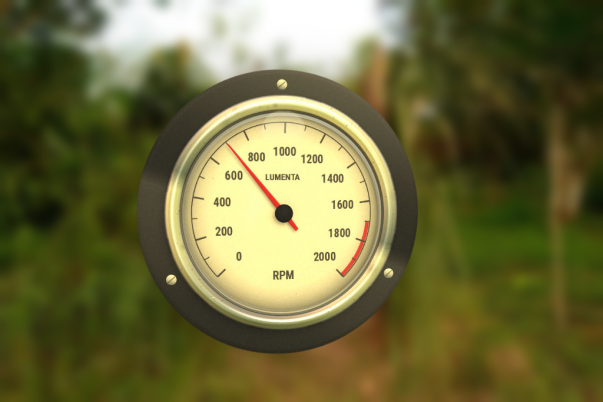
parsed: **700** rpm
